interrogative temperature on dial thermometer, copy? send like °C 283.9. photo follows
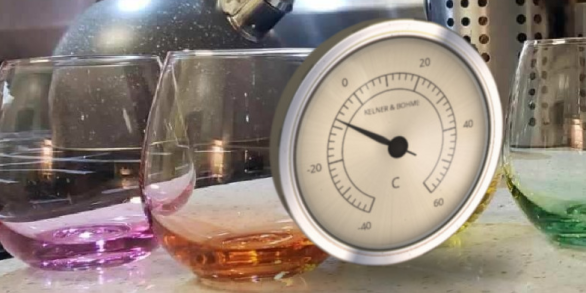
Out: °C -8
